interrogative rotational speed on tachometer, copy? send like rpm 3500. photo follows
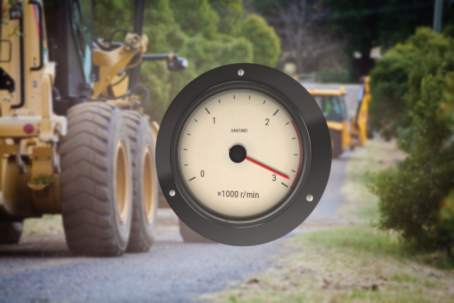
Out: rpm 2900
